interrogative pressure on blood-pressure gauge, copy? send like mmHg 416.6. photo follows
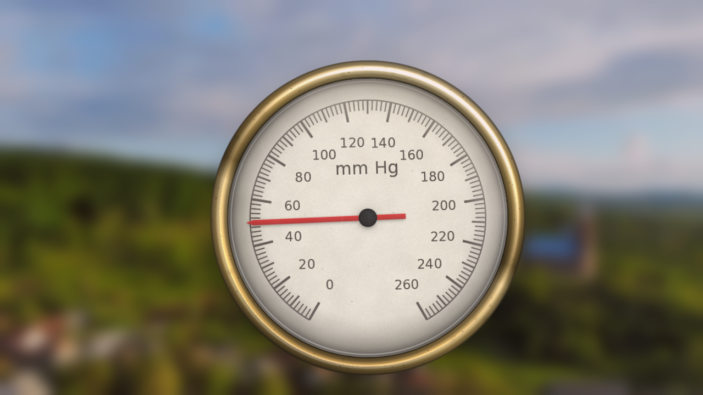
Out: mmHg 50
